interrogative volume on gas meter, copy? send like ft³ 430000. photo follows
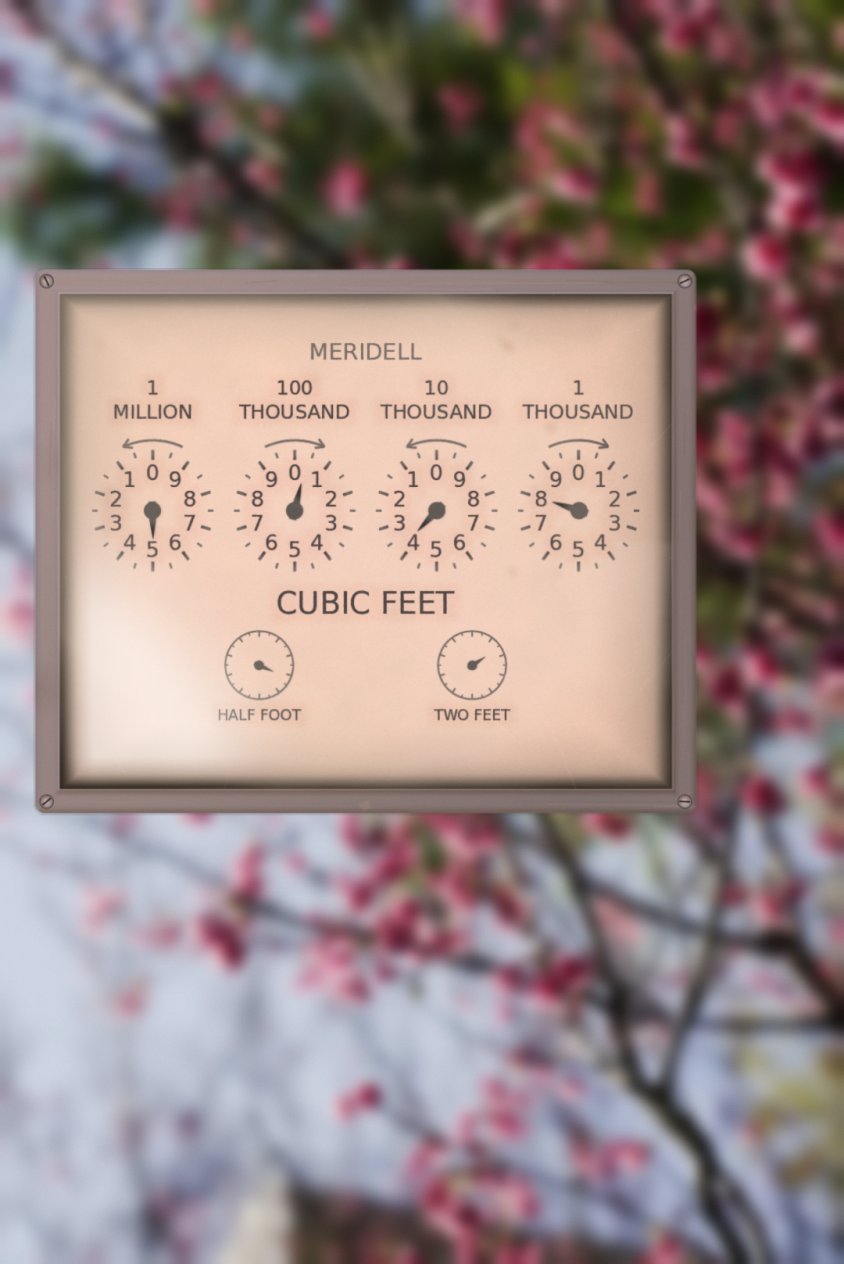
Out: ft³ 503800
